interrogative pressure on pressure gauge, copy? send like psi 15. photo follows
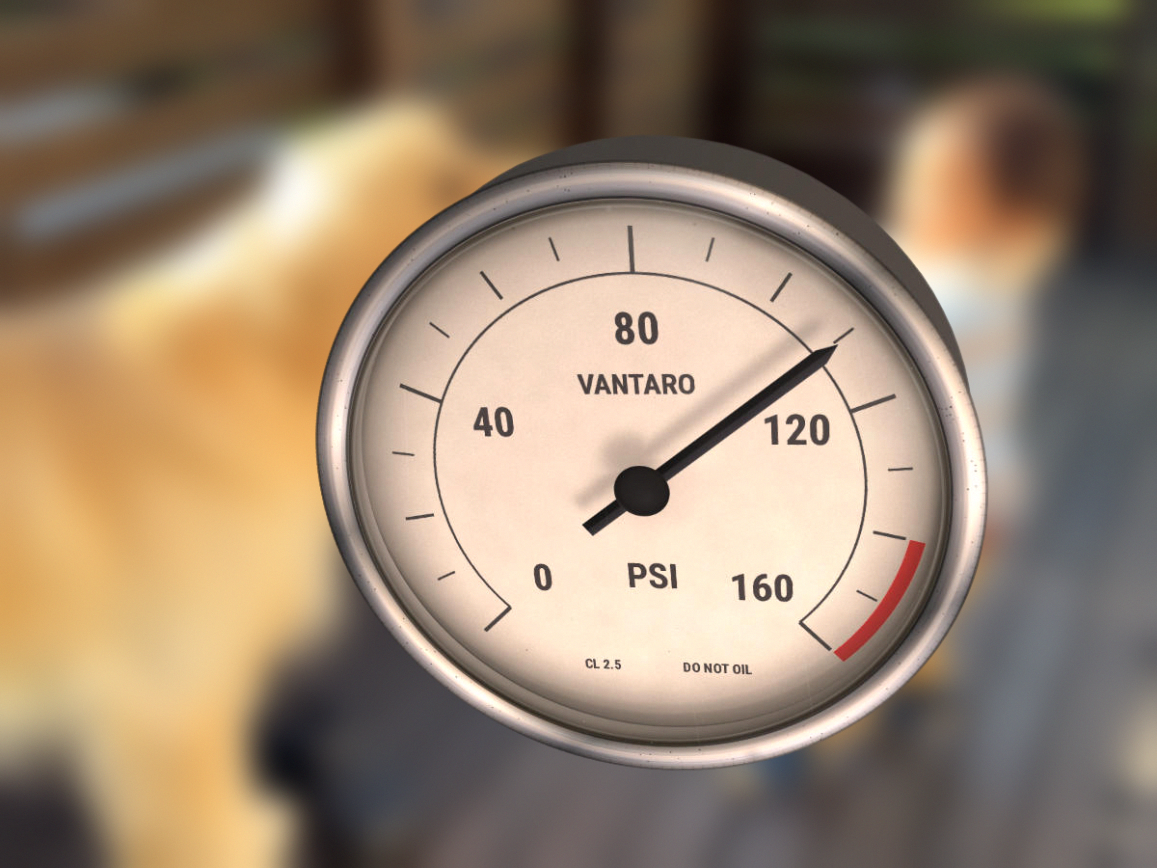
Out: psi 110
